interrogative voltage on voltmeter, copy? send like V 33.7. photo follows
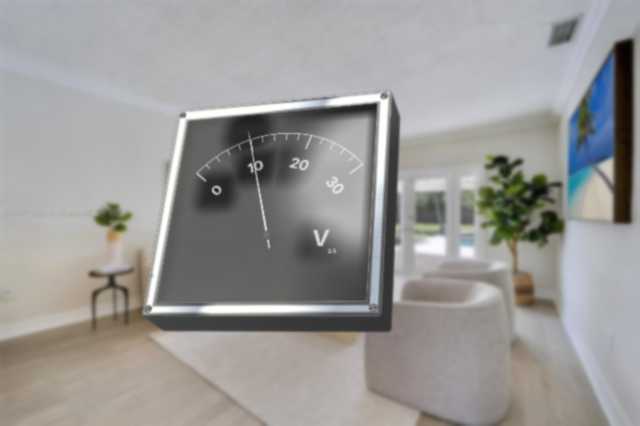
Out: V 10
